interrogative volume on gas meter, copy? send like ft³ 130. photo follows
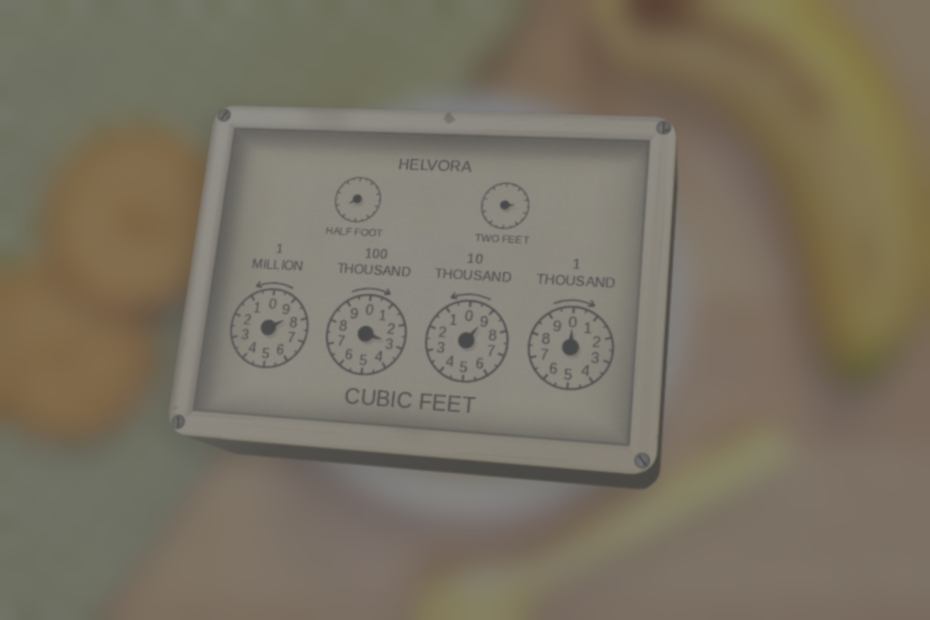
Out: ft³ 829000
